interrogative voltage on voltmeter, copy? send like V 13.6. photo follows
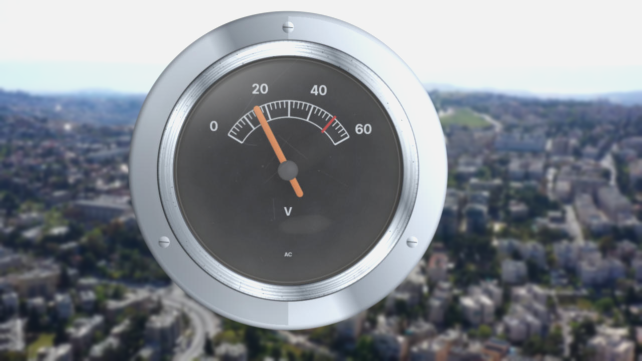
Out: V 16
